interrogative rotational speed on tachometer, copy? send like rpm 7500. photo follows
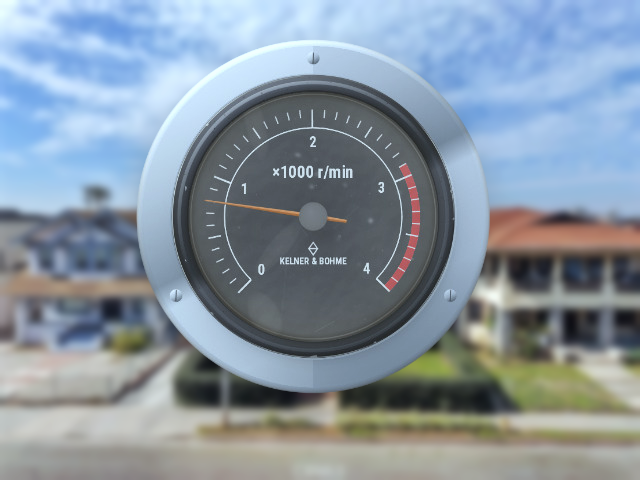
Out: rpm 800
